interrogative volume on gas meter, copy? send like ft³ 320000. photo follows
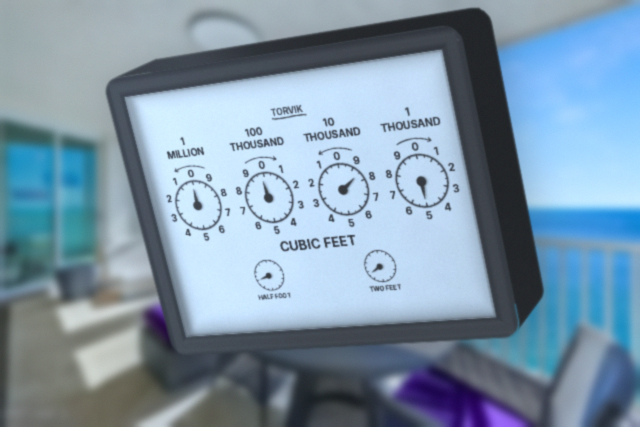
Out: ft³ 998500
